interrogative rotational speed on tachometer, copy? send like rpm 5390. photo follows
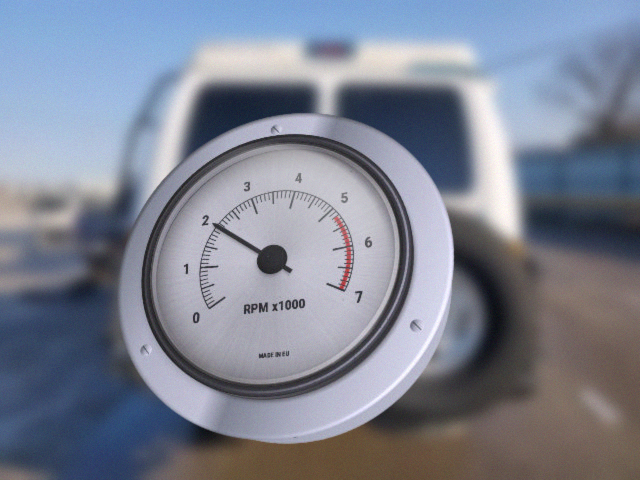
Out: rpm 2000
